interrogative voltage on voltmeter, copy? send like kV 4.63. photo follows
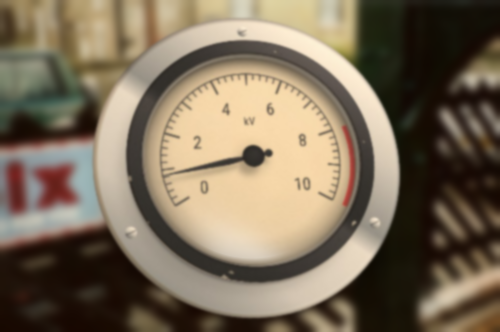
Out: kV 0.8
